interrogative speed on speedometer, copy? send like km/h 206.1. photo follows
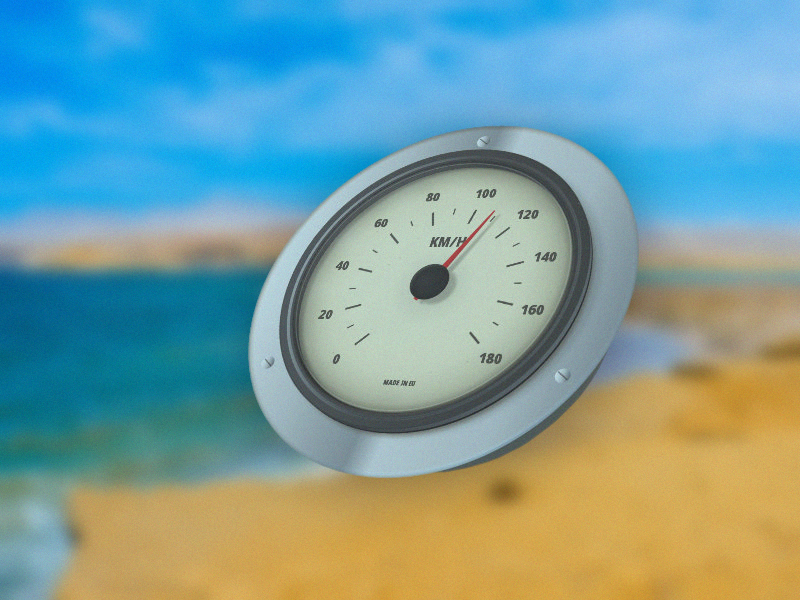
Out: km/h 110
